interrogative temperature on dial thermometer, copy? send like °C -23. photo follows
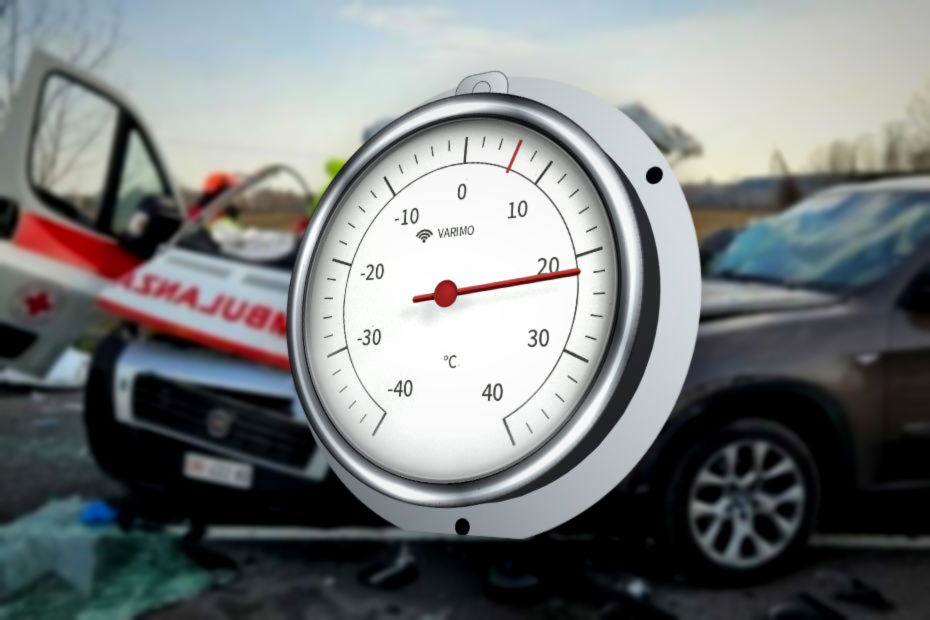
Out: °C 22
